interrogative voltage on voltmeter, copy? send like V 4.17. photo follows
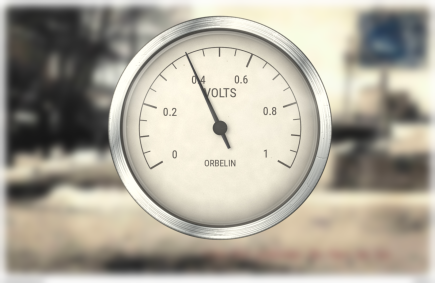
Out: V 0.4
